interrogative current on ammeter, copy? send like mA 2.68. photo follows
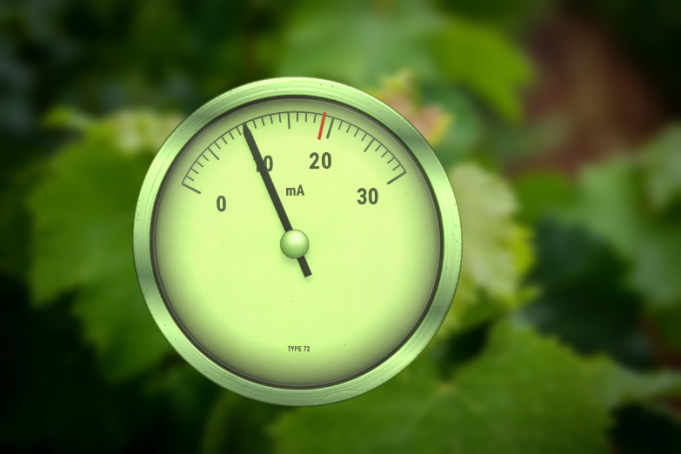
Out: mA 10
